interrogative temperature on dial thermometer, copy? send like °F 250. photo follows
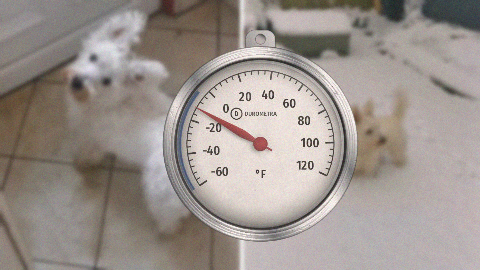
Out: °F -12
